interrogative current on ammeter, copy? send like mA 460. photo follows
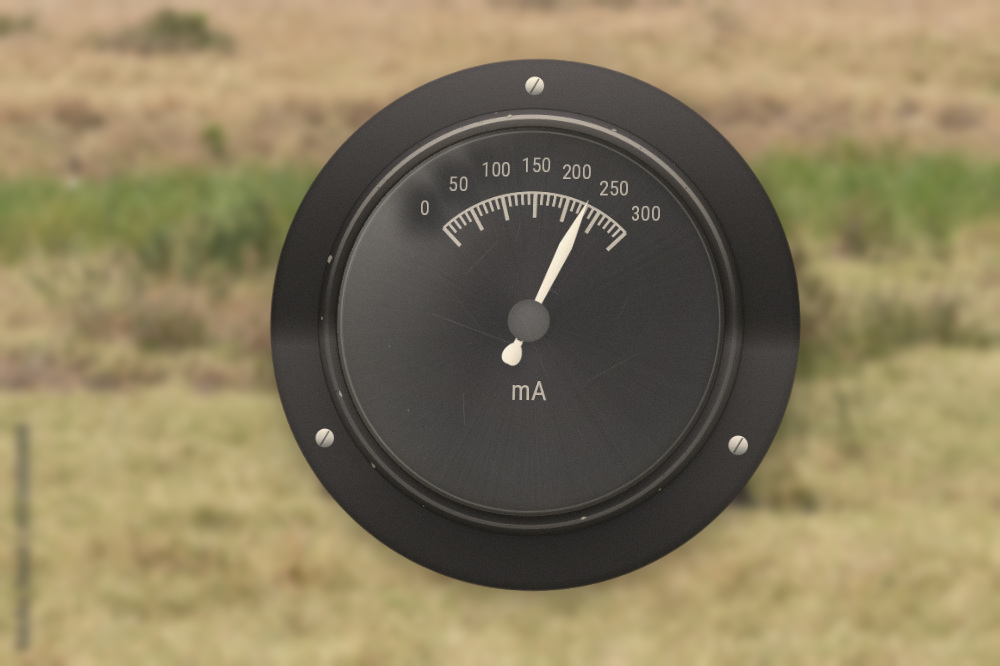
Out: mA 230
